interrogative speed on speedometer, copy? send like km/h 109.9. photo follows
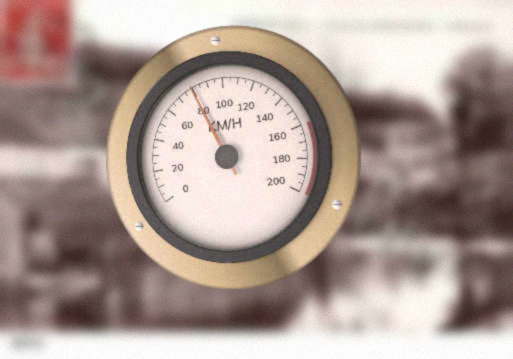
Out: km/h 80
